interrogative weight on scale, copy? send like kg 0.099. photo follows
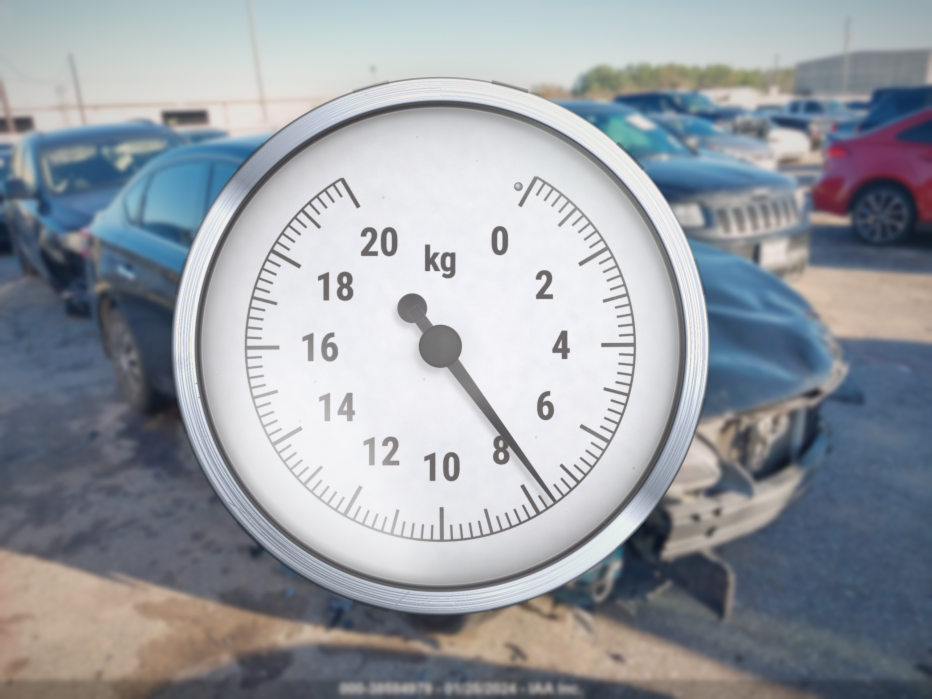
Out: kg 7.6
